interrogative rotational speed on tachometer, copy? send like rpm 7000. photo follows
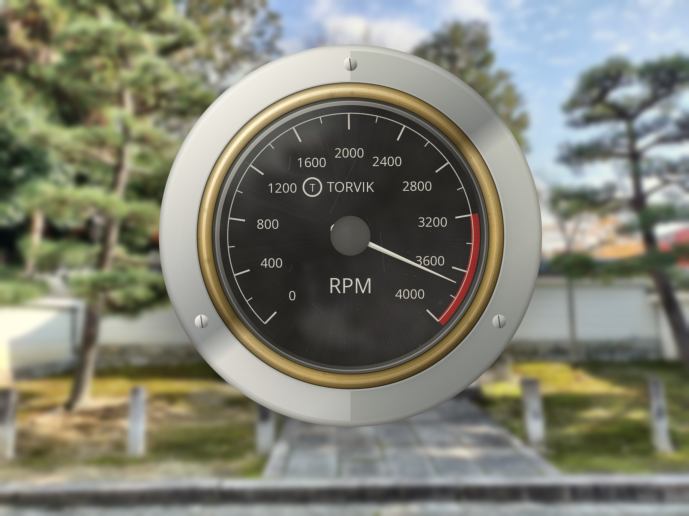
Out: rpm 3700
